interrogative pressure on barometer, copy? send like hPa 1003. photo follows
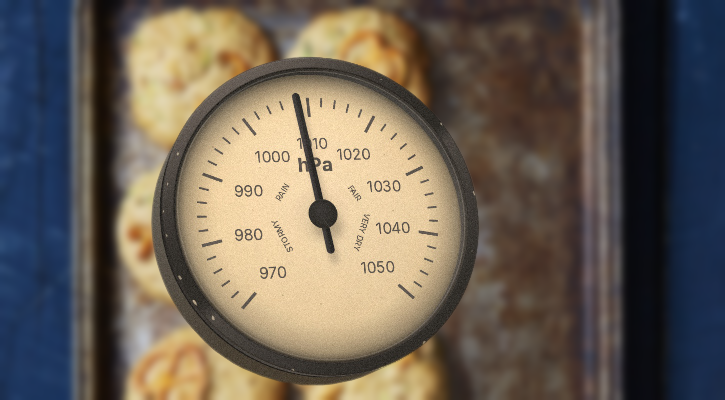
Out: hPa 1008
